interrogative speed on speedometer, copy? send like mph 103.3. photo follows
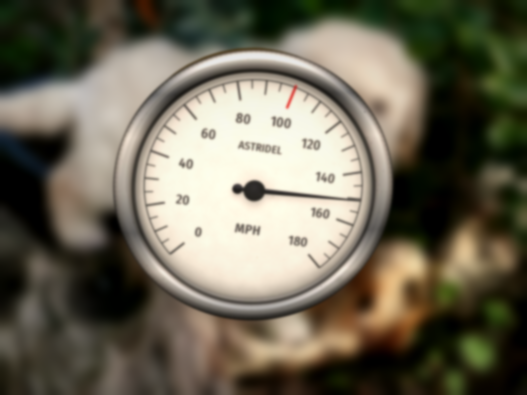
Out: mph 150
